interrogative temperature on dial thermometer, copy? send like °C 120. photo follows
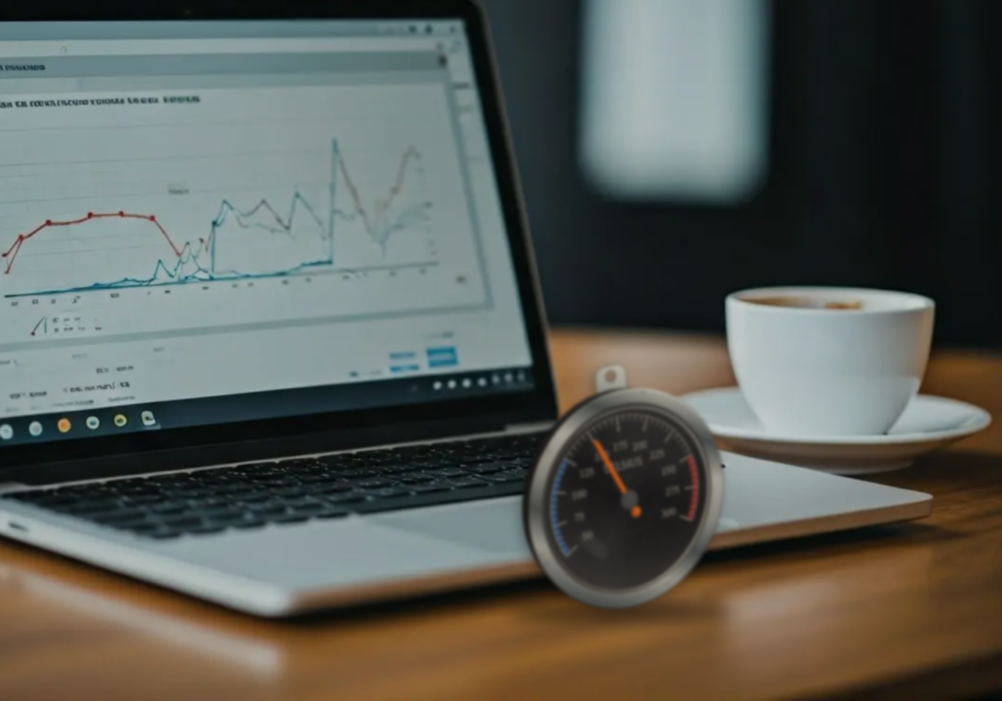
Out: °C 150
